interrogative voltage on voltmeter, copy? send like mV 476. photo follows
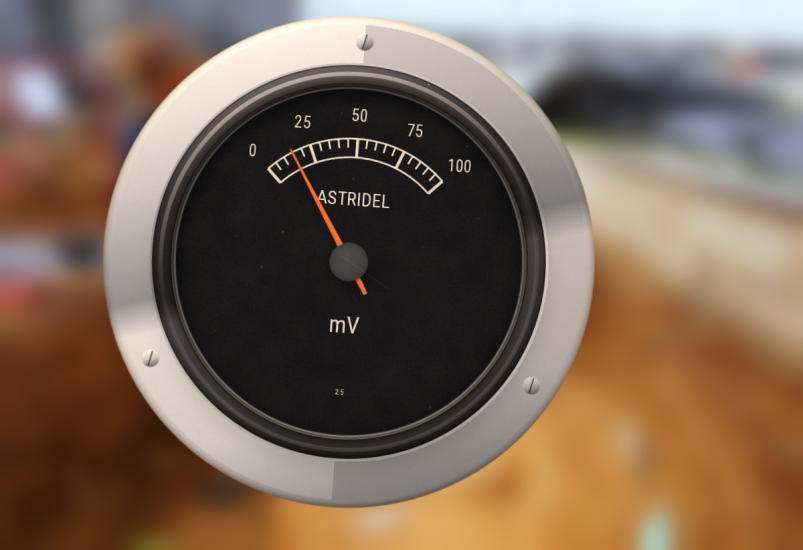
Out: mV 15
